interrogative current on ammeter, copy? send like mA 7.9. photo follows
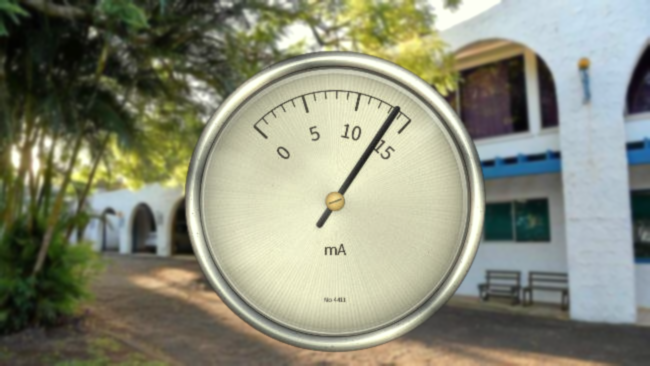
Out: mA 13.5
